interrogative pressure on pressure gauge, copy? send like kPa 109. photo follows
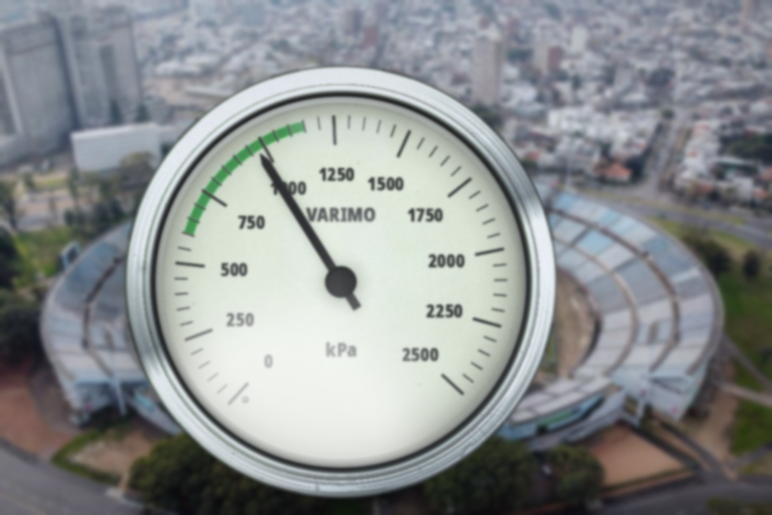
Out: kPa 975
